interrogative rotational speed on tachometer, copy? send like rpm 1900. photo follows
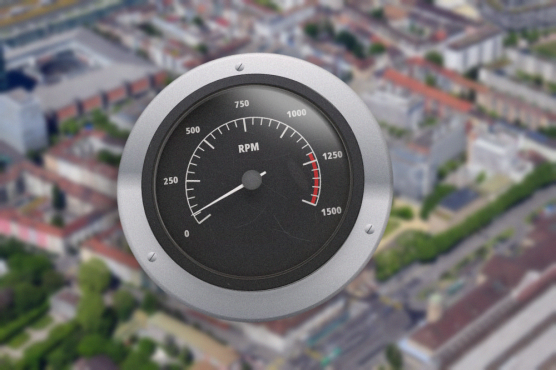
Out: rpm 50
